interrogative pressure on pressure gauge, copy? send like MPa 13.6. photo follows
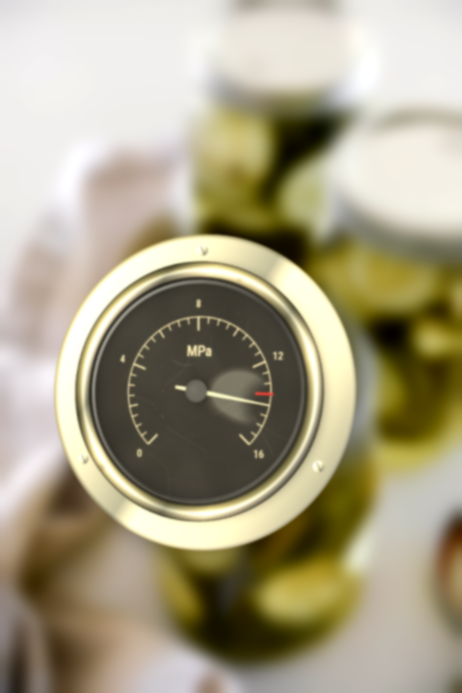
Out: MPa 14
